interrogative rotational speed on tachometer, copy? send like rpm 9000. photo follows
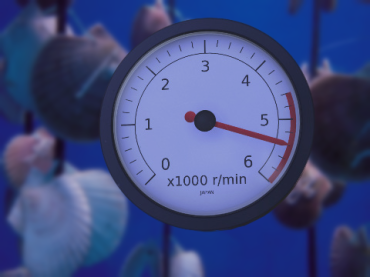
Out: rpm 5400
